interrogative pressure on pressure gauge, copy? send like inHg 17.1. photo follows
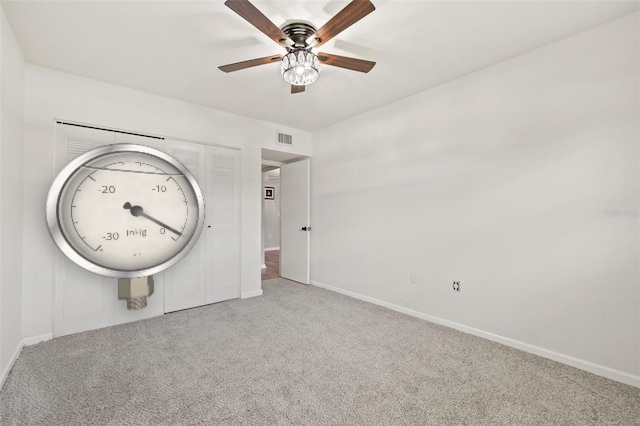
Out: inHg -1
